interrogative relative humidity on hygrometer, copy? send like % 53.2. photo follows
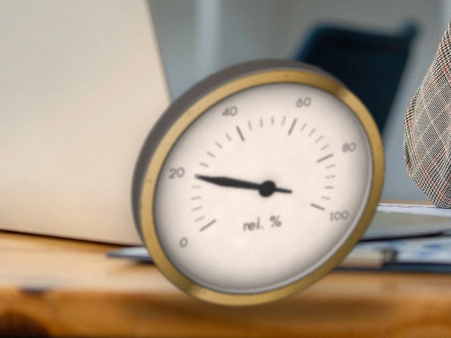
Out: % 20
